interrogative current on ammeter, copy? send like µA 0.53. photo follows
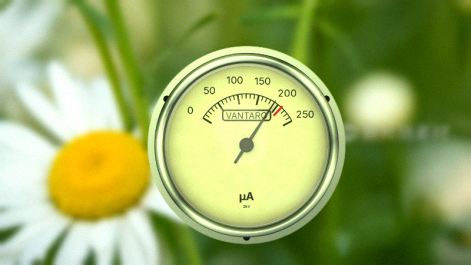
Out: µA 190
